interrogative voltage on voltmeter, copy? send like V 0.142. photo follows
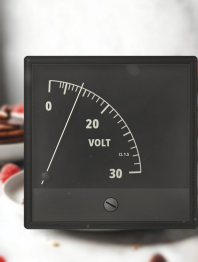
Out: V 14
